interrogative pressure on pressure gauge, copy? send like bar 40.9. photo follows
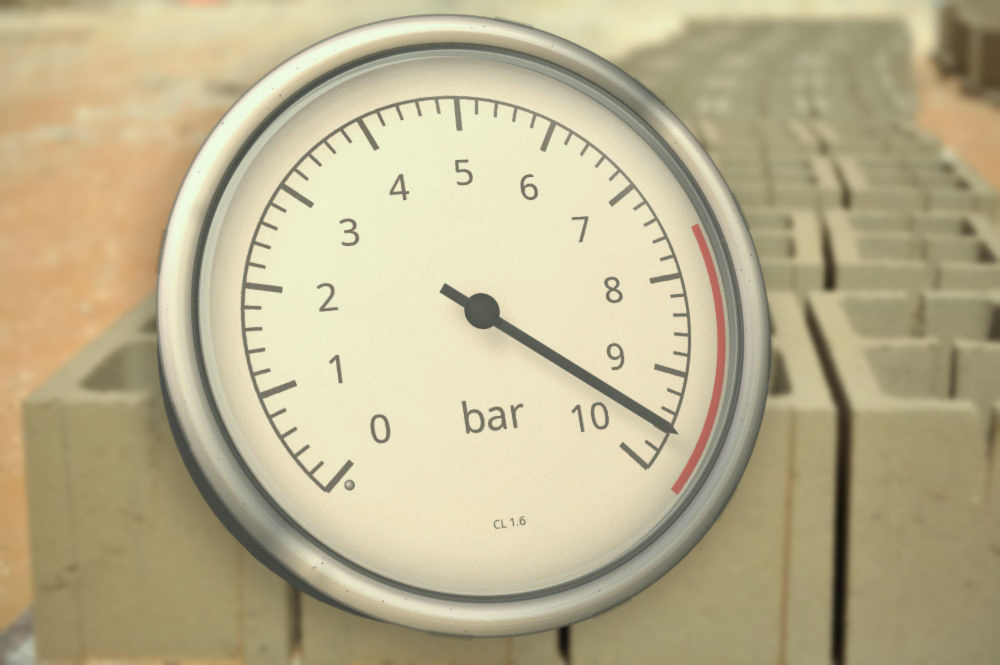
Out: bar 9.6
